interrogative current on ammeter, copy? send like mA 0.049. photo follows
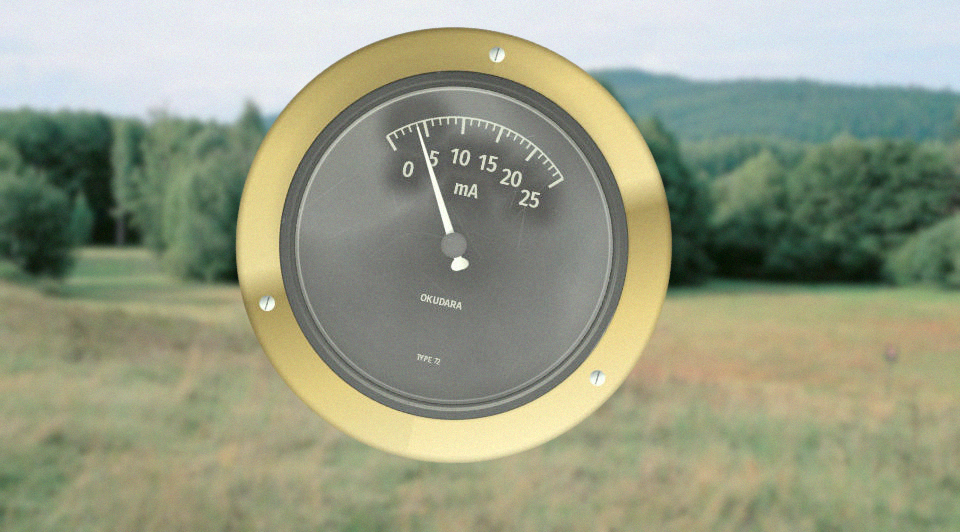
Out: mA 4
